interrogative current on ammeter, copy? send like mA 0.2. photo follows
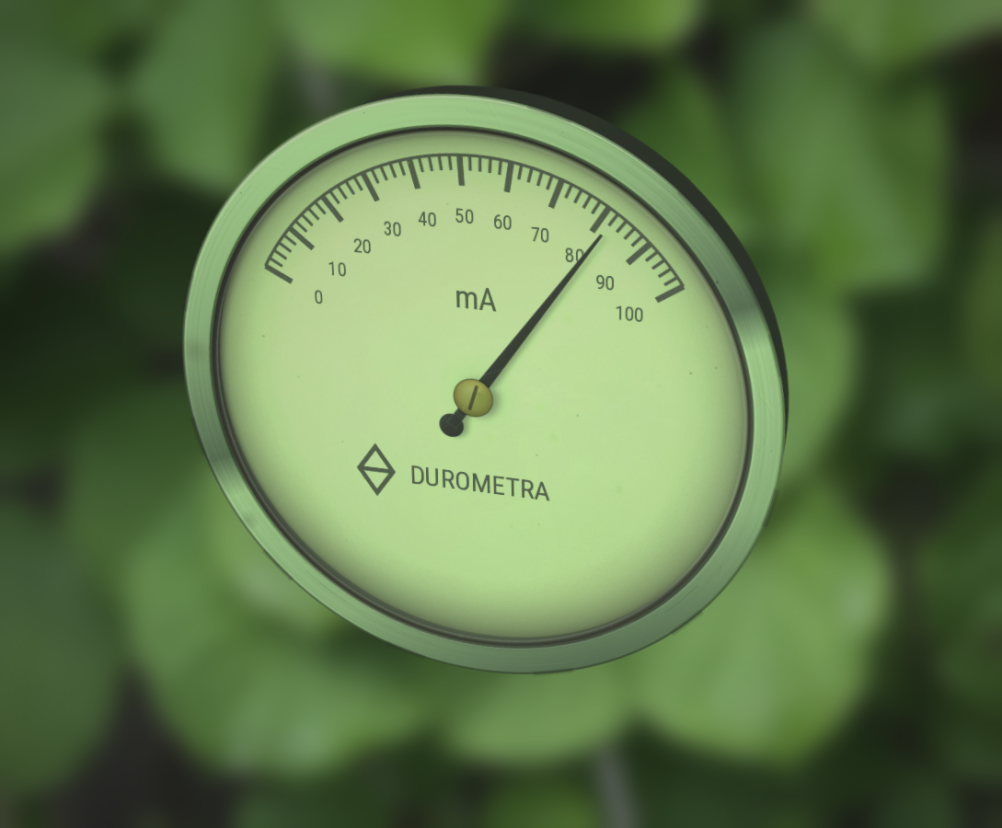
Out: mA 82
